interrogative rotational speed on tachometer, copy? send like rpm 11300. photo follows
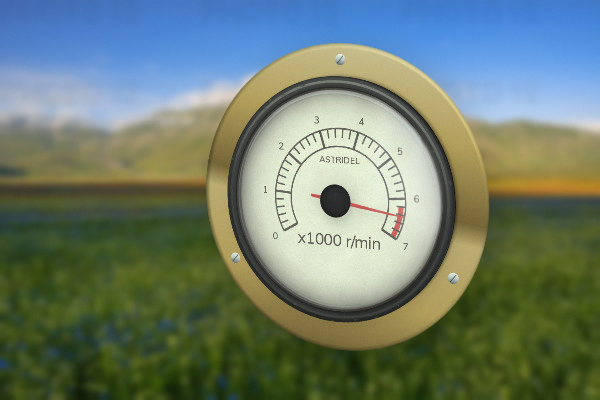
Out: rpm 6400
